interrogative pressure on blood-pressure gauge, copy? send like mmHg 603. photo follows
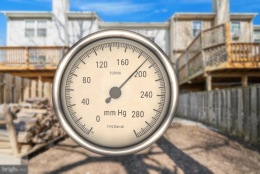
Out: mmHg 190
